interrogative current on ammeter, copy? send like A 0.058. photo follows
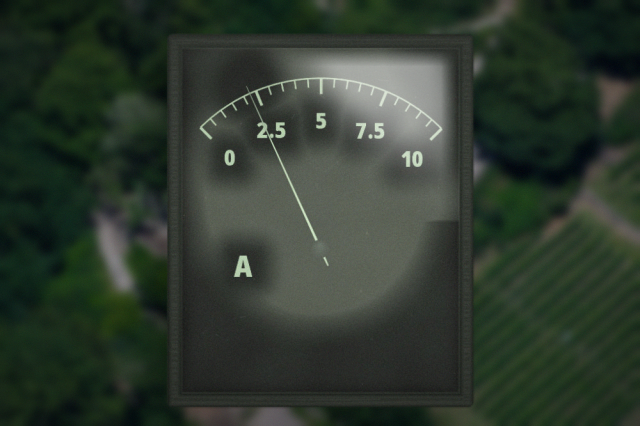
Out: A 2.25
